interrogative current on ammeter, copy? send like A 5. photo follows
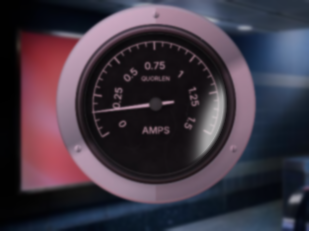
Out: A 0.15
